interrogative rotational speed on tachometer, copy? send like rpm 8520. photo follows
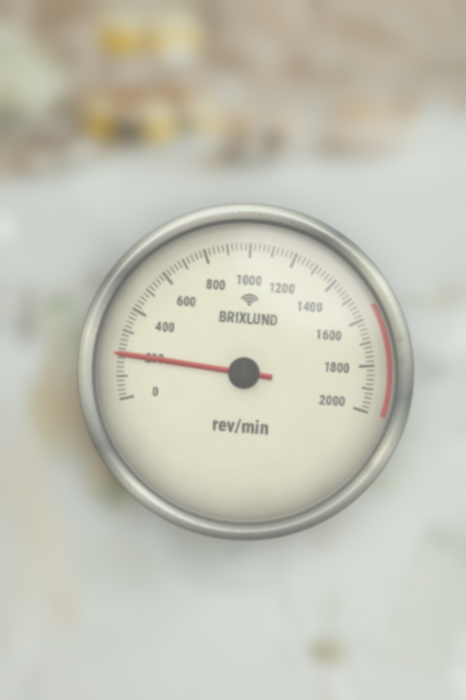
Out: rpm 200
